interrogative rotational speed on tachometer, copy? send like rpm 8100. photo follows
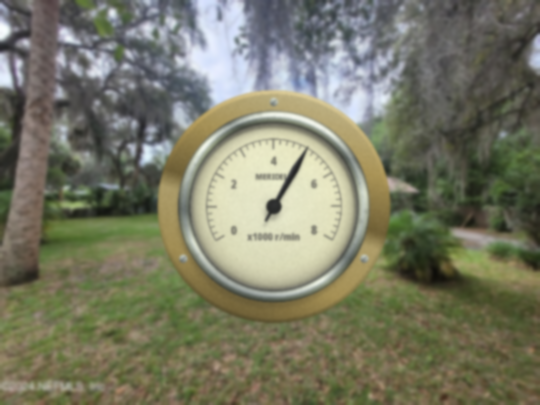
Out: rpm 5000
